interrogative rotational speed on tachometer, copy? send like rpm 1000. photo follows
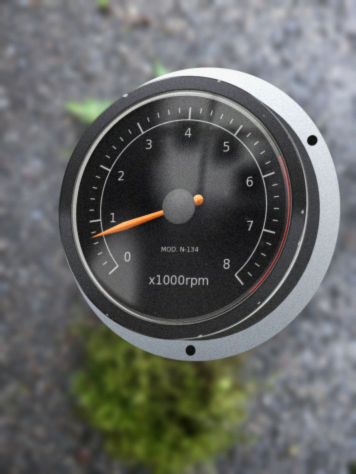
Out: rpm 700
